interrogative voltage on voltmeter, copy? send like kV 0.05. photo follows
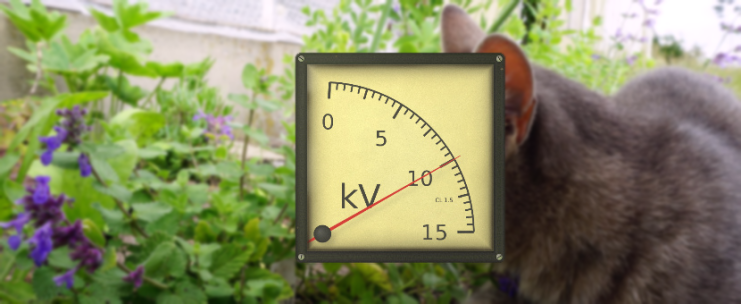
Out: kV 10
